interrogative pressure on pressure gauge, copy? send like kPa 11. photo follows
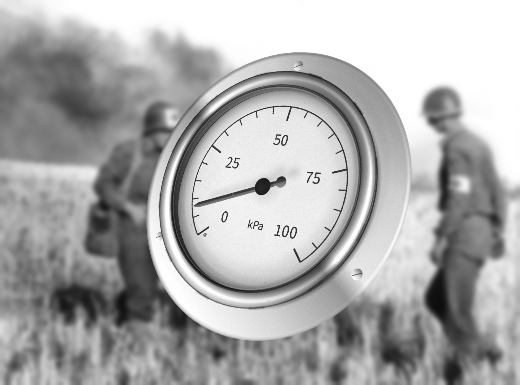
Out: kPa 7.5
